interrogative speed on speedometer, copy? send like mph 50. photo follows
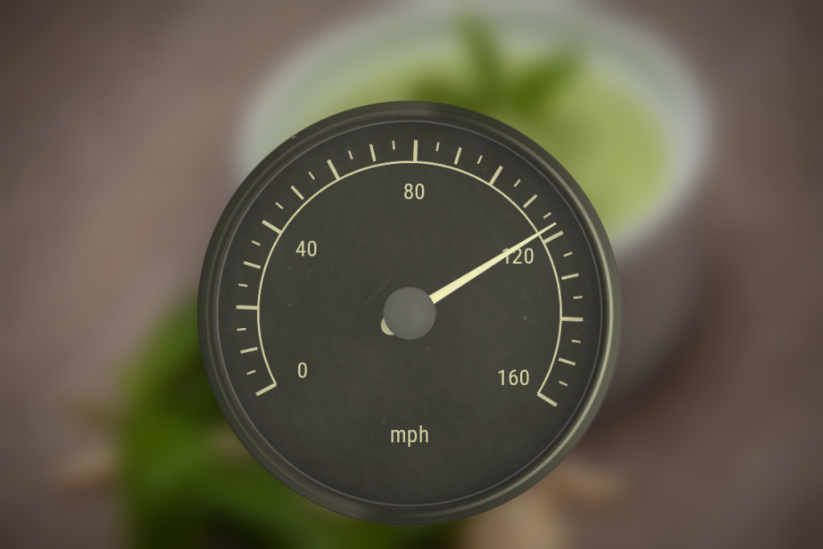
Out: mph 117.5
